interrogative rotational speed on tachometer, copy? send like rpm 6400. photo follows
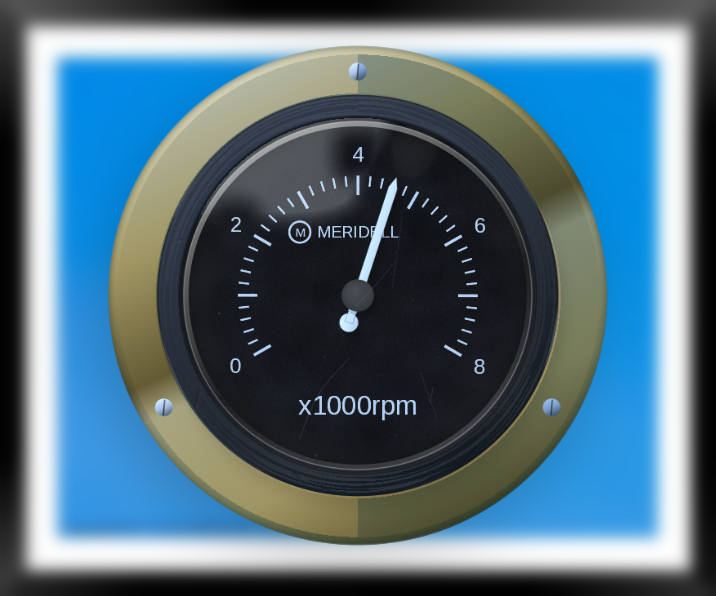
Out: rpm 4600
